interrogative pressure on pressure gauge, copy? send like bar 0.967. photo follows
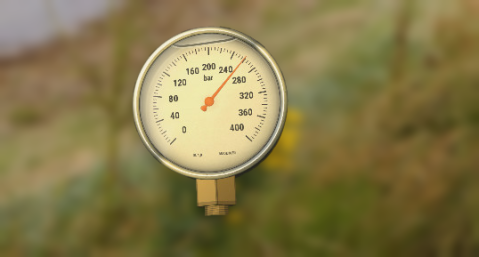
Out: bar 260
